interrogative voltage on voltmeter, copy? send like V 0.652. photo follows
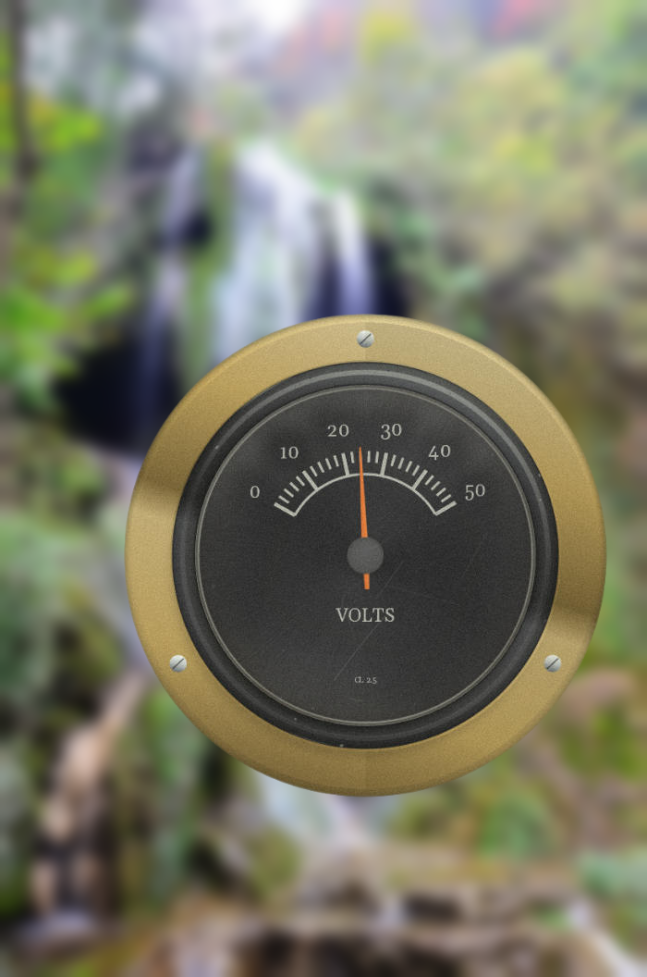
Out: V 24
